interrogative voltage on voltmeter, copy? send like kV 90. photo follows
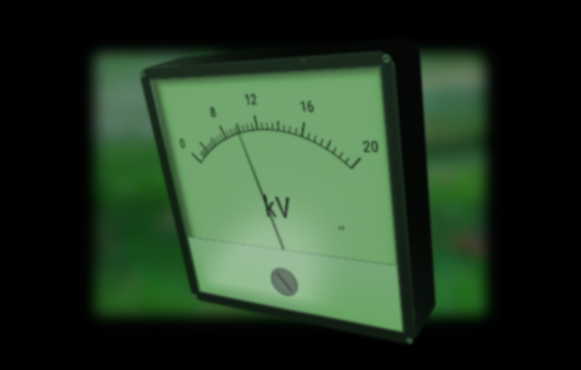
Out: kV 10
